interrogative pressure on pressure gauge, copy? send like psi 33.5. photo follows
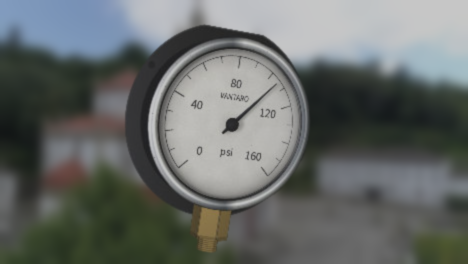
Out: psi 105
